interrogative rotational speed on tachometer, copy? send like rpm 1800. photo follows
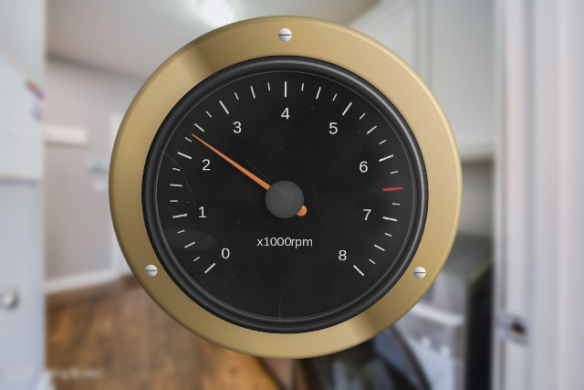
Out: rpm 2375
